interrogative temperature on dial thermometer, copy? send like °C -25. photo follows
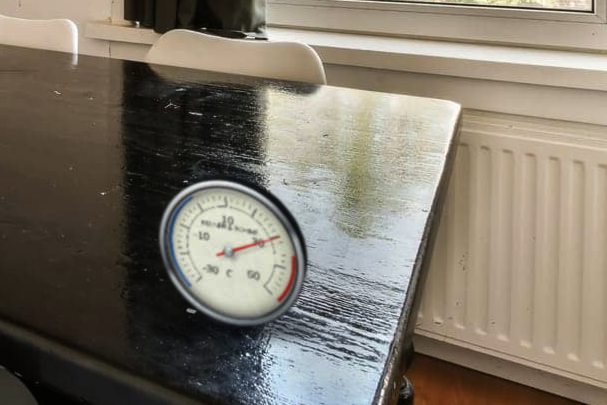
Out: °C 30
